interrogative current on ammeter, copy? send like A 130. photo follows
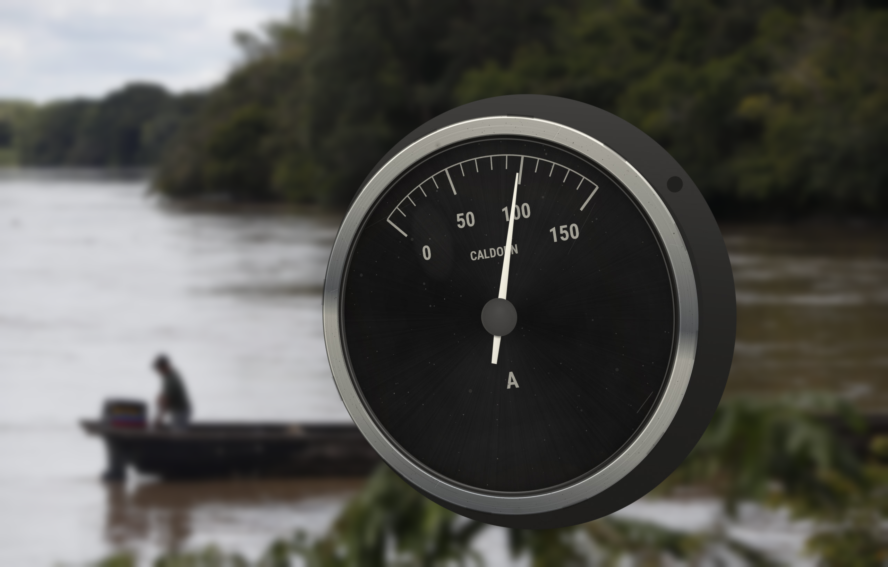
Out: A 100
